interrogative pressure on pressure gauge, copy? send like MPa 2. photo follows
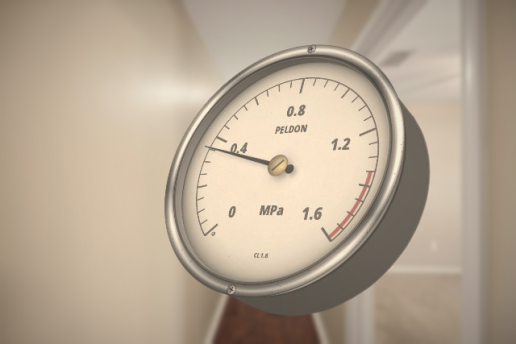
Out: MPa 0.35
